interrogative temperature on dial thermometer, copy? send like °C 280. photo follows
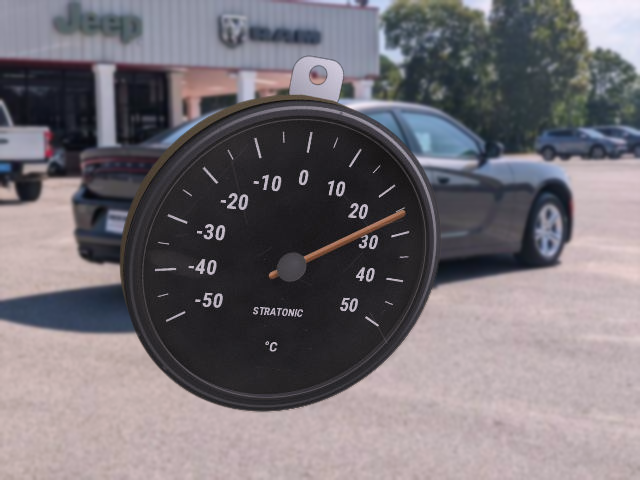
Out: °C 25
